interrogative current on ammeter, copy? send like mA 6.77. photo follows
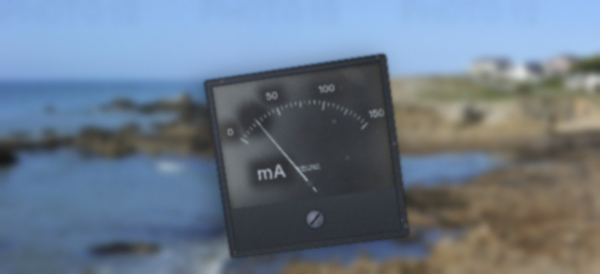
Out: mA 25
